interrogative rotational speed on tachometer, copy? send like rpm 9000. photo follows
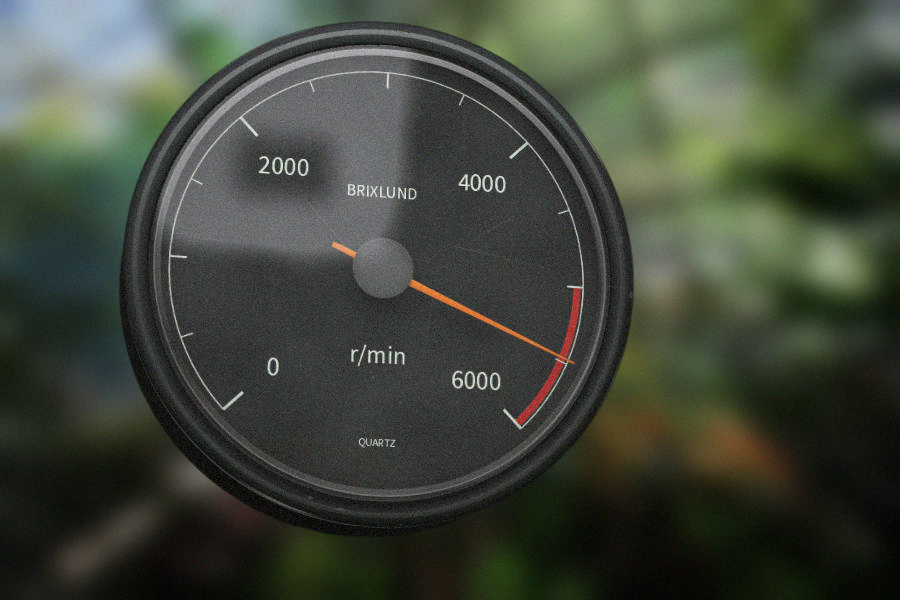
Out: rpm 5500
